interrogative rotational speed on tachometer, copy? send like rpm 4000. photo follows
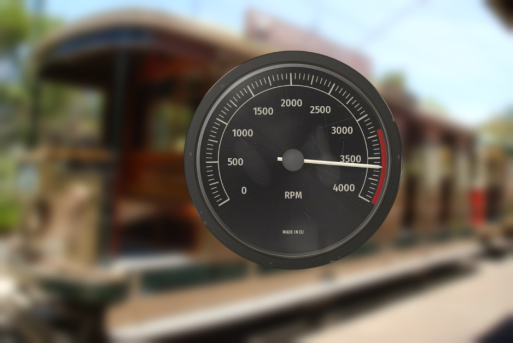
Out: rpm 3600
